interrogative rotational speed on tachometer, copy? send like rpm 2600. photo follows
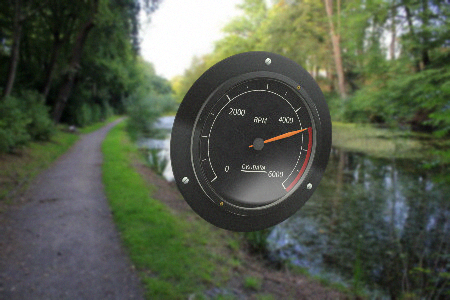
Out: rpm 4500
